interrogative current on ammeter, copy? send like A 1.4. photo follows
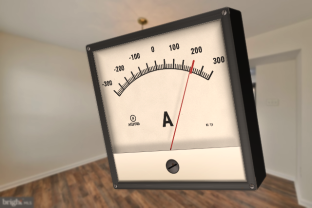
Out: A 200
